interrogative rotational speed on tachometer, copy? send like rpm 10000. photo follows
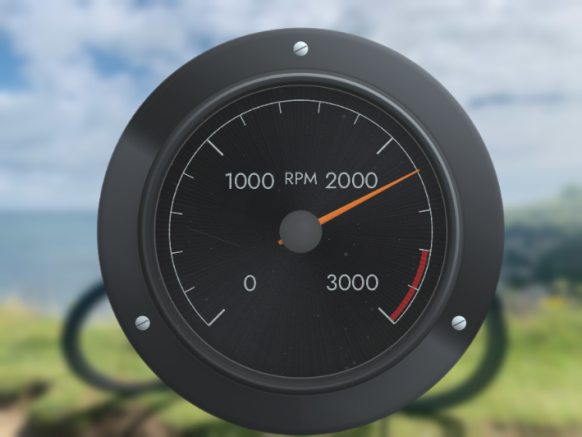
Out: rpm 2200
